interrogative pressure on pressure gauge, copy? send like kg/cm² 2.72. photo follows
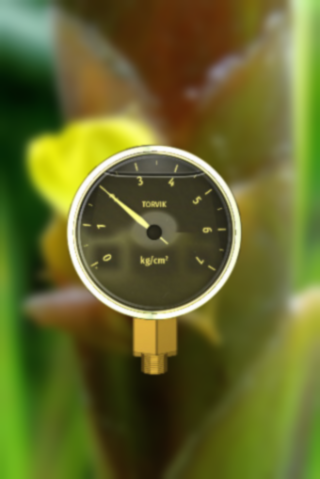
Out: kg/cm² 2
